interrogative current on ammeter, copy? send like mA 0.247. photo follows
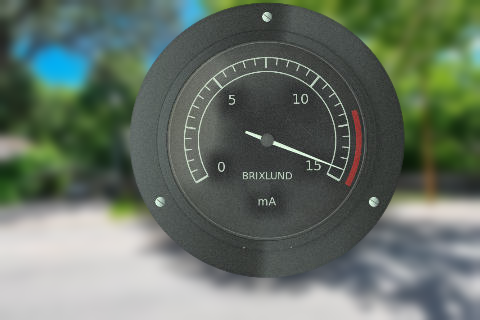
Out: mA 14.5
